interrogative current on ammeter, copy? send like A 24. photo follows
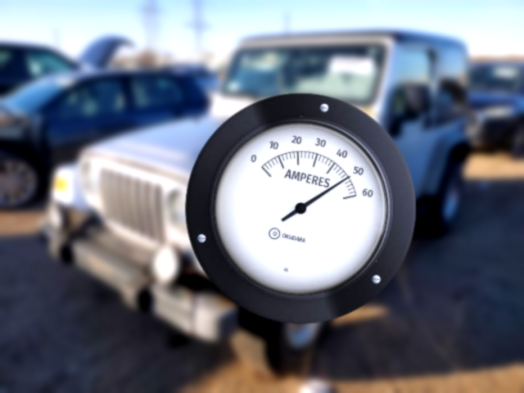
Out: A 50
